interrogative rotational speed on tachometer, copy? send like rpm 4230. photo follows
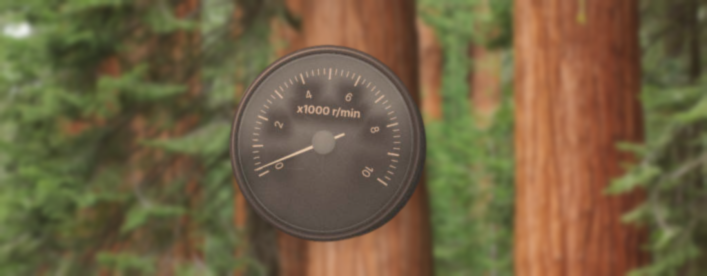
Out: rpm 200
